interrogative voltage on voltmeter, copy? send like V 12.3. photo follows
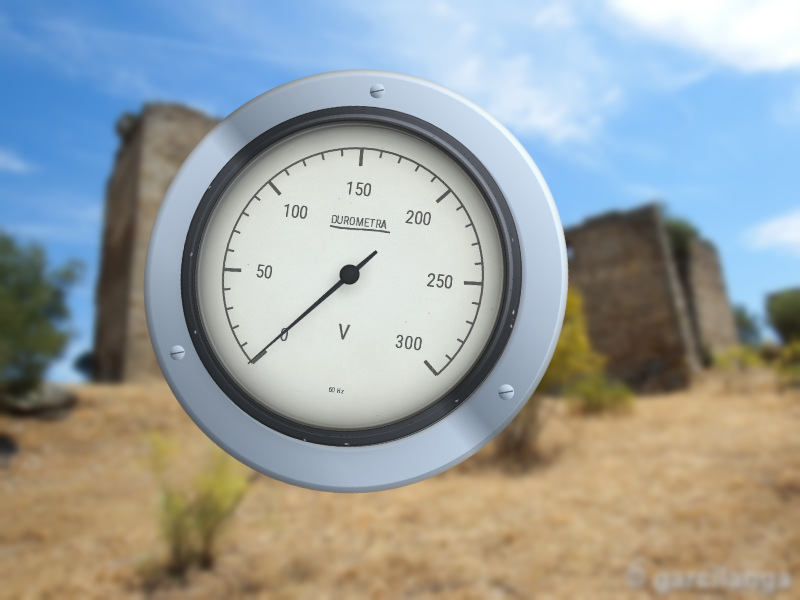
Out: V 0
